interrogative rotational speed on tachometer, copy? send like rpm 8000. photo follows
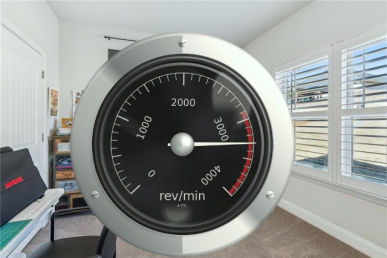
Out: rpm 3300
